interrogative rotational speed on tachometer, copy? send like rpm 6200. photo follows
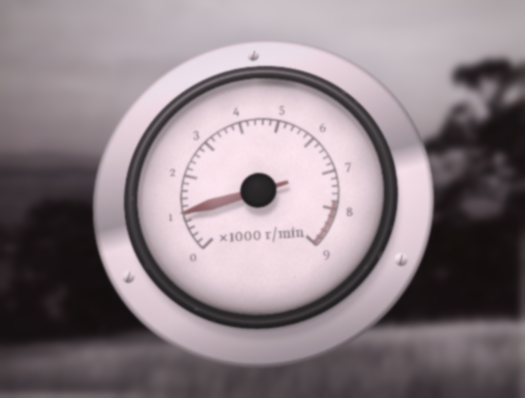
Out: rpm 1000
